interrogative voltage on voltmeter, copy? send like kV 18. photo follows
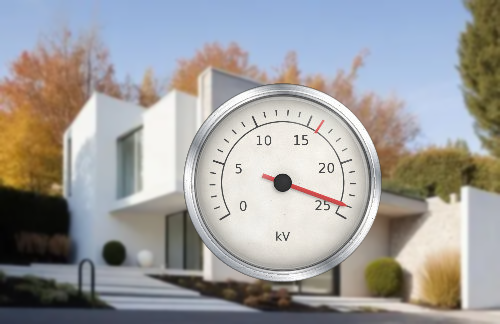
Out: kV 24
